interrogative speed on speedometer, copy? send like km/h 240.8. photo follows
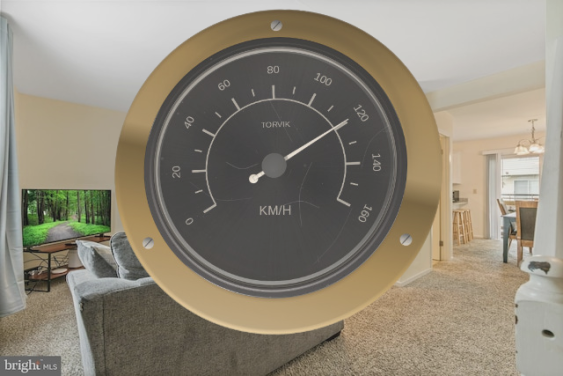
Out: km/h 120
